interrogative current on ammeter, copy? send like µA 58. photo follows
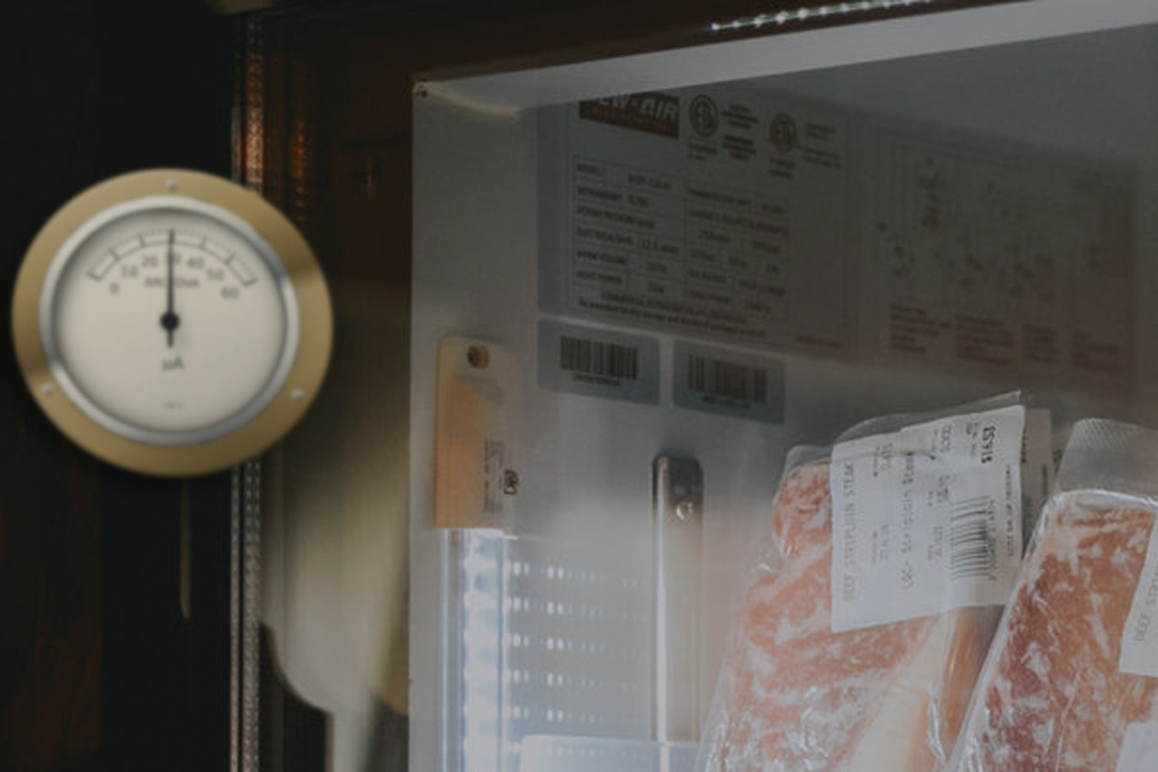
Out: µA 30
